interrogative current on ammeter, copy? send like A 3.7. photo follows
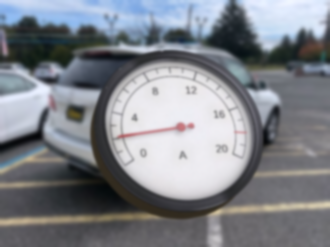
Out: A 2
